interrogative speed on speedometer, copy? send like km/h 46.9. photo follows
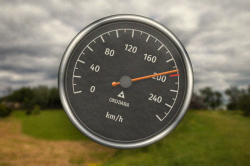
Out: km/h 195
